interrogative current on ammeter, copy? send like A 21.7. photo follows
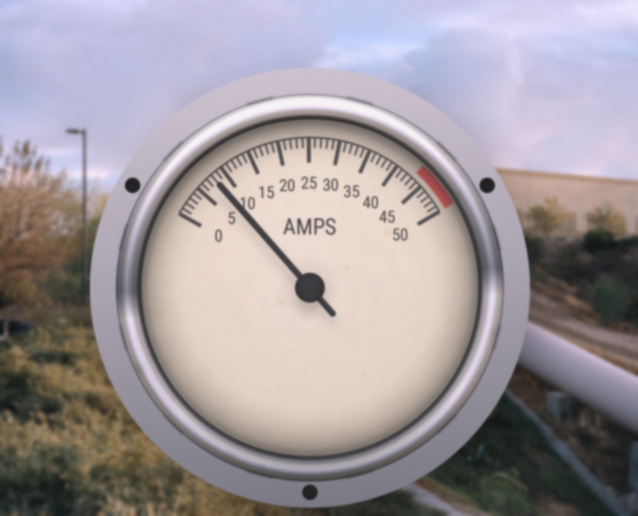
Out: A 8
